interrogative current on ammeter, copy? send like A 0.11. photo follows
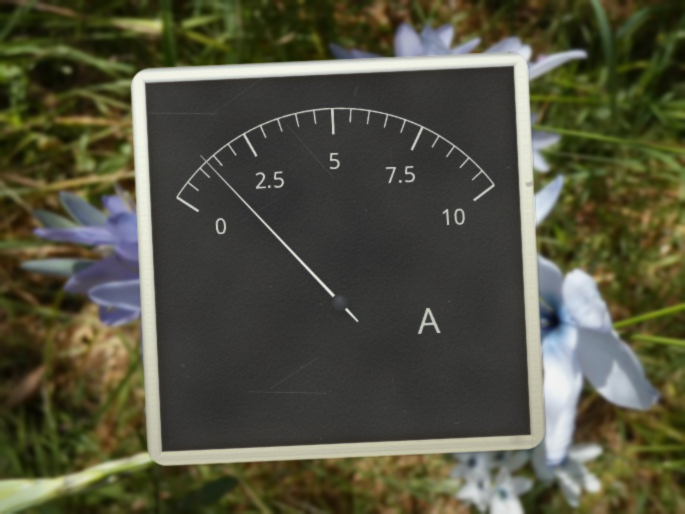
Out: A 1.25
